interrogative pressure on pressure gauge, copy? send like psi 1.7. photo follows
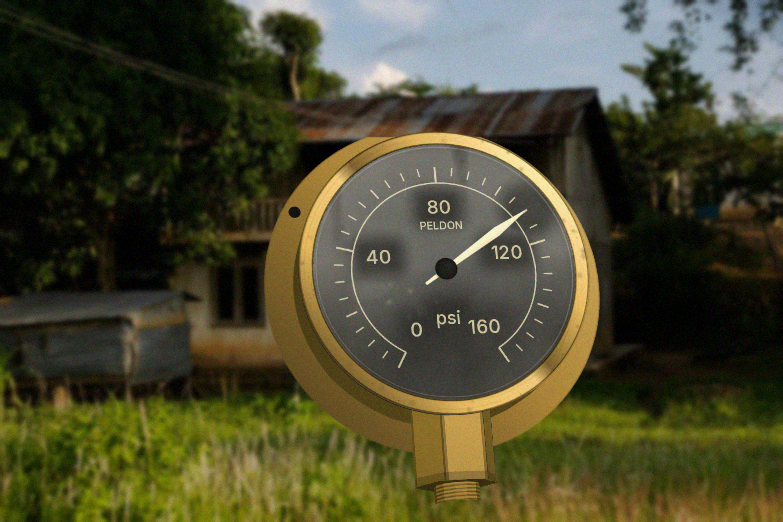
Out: psi 110
